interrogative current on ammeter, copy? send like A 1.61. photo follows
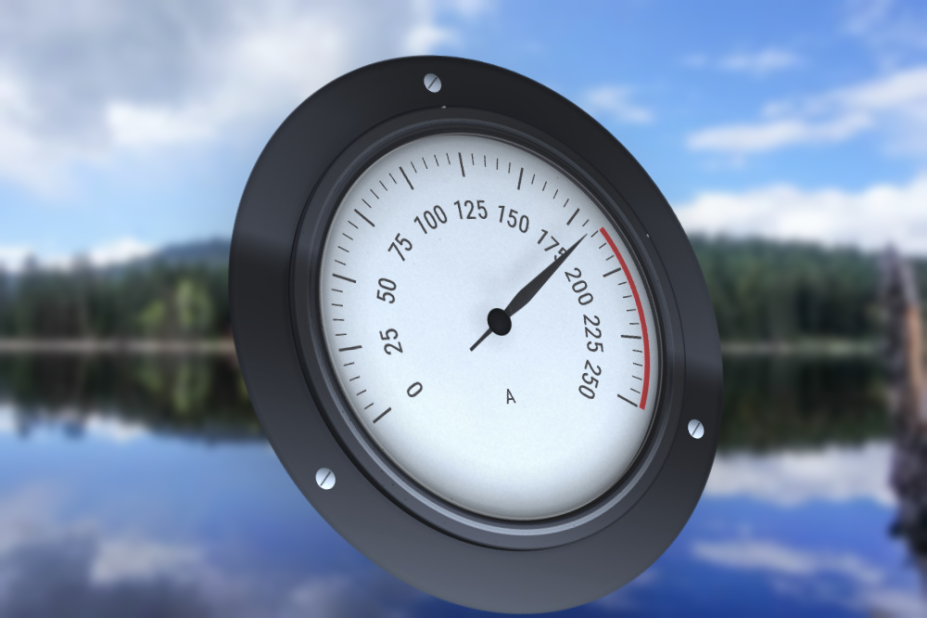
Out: A 182.5
